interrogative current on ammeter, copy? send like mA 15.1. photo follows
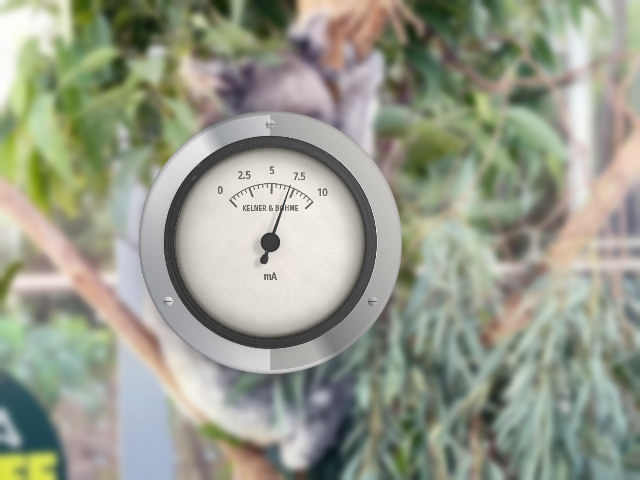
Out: mA 7
